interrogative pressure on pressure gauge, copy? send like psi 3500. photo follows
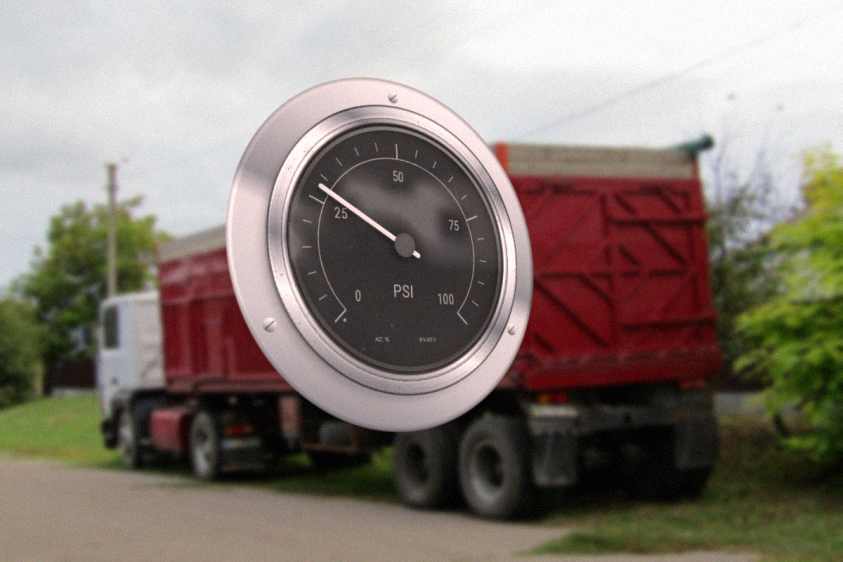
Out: psi 27.5
